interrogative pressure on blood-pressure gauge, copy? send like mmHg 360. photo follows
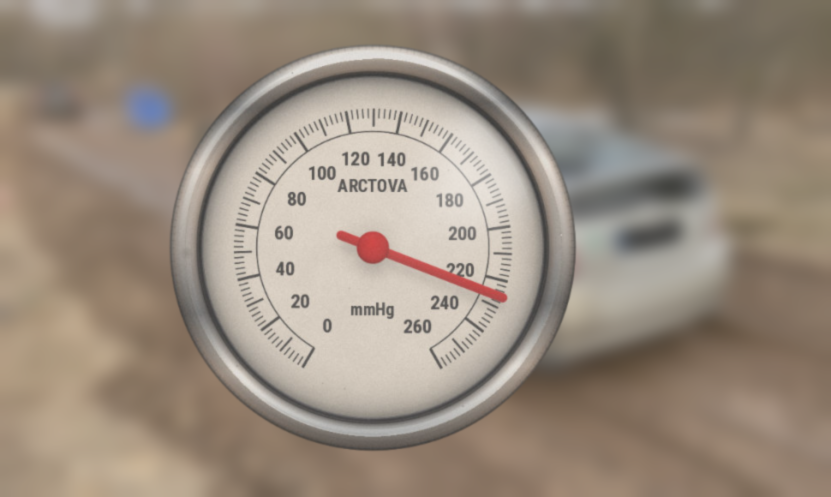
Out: mmHg 226
